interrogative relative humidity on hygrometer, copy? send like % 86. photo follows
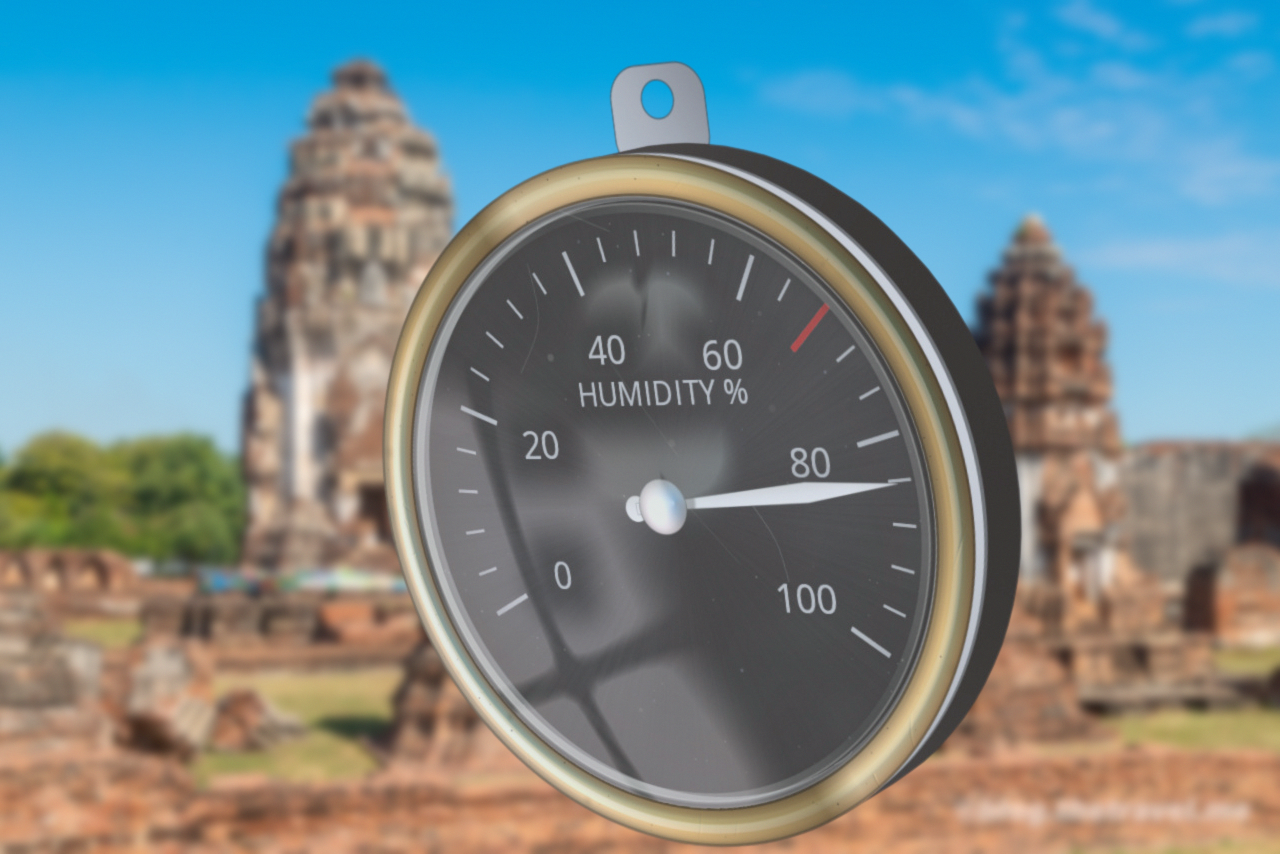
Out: % 84
